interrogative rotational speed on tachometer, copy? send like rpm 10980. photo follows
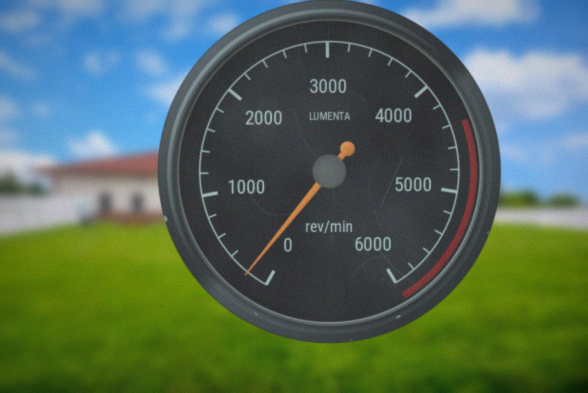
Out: rpm 200
